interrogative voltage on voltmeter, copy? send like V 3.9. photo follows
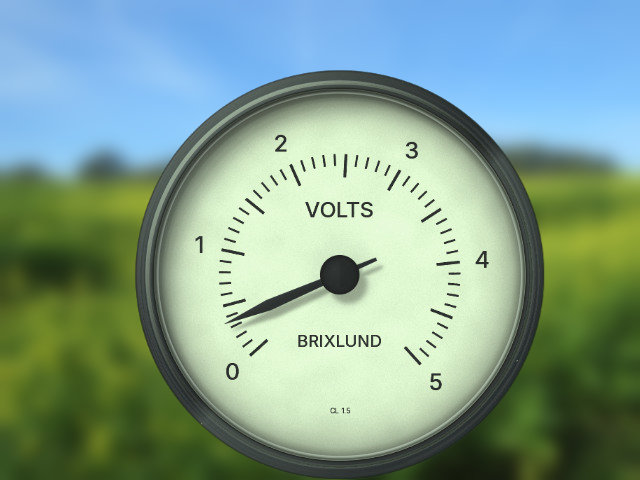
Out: V 0.35
